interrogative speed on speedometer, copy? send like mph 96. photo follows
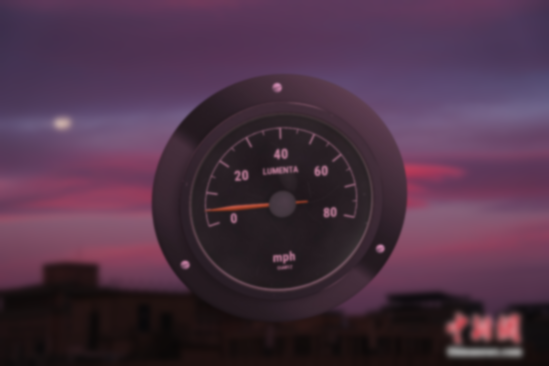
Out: mph 5
